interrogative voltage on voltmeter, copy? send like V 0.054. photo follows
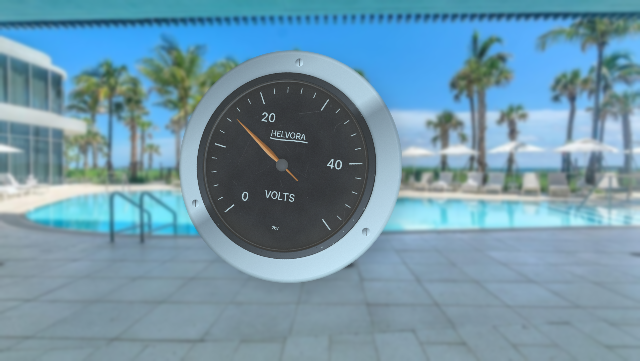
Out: V 15
